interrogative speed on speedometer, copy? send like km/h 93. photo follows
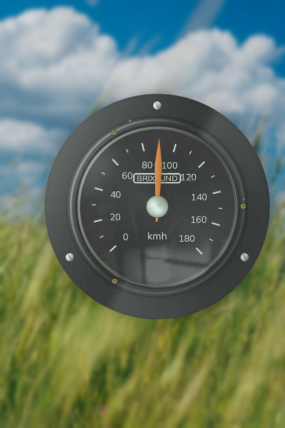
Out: km/h 90
